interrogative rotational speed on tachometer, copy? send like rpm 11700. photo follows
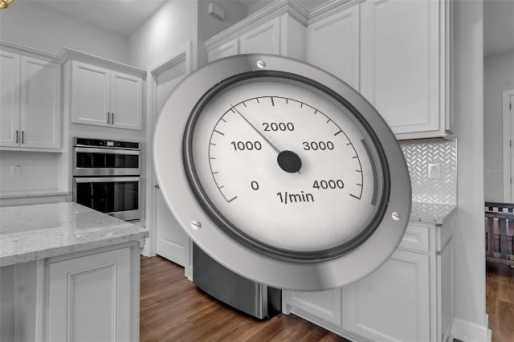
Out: rpm 1400
